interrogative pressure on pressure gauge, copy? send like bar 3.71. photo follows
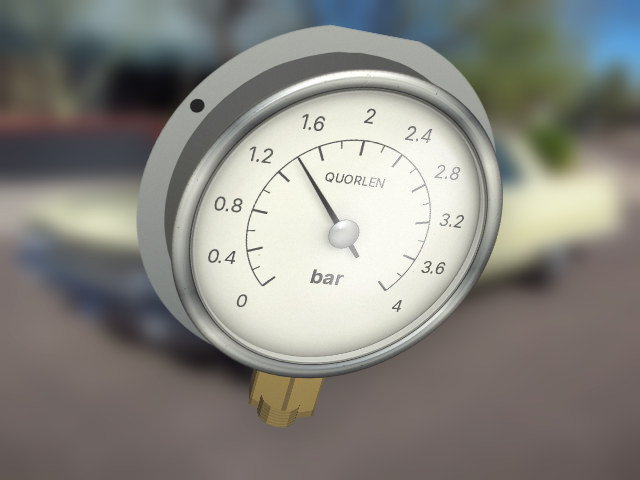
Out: bar 1.4
